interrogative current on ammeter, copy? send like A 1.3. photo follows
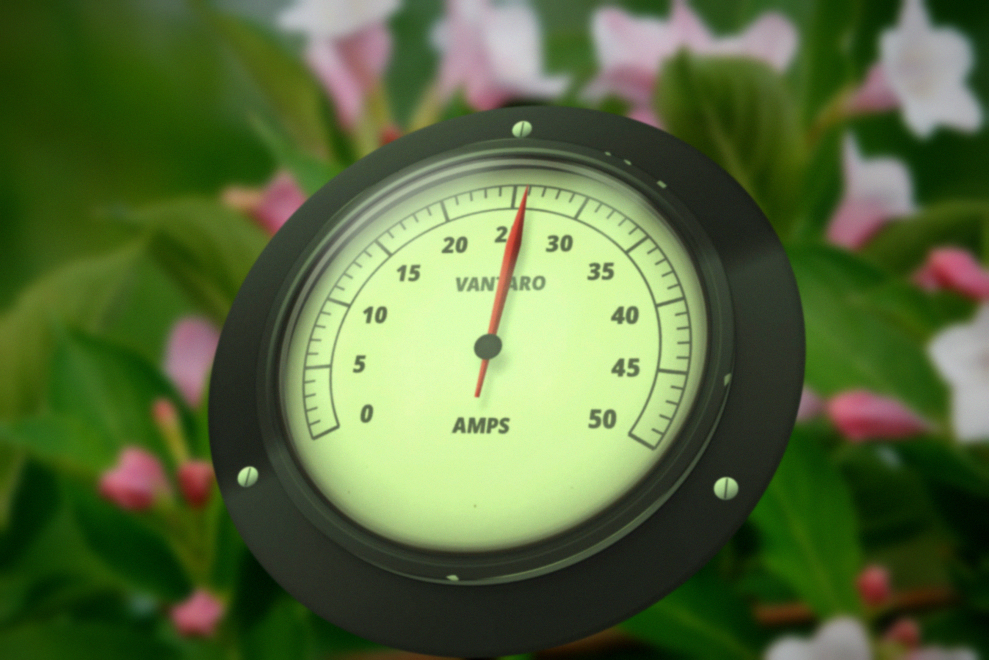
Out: A 26
